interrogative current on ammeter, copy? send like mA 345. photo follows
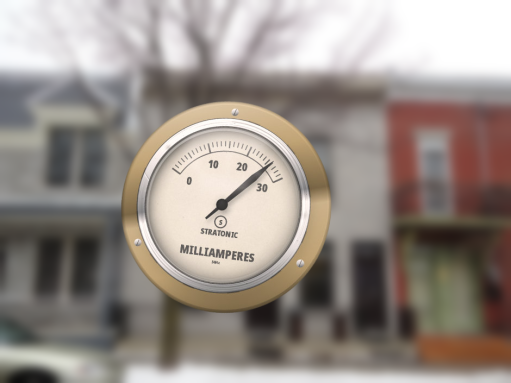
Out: mA 26
